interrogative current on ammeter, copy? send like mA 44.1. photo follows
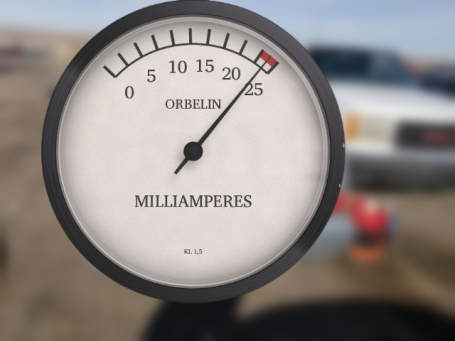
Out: mA 23.75
